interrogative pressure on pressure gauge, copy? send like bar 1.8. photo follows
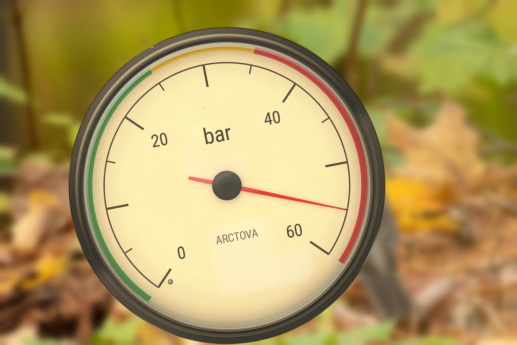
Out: bar 55
